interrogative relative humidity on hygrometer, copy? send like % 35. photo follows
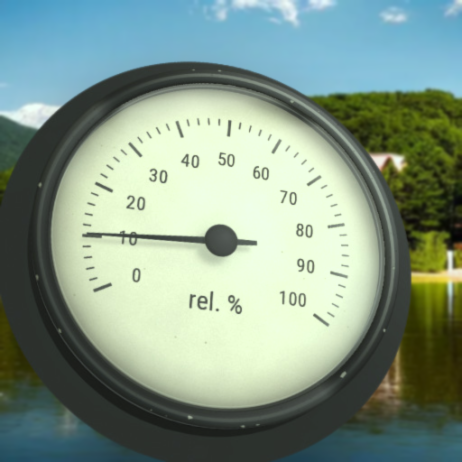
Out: % 10
